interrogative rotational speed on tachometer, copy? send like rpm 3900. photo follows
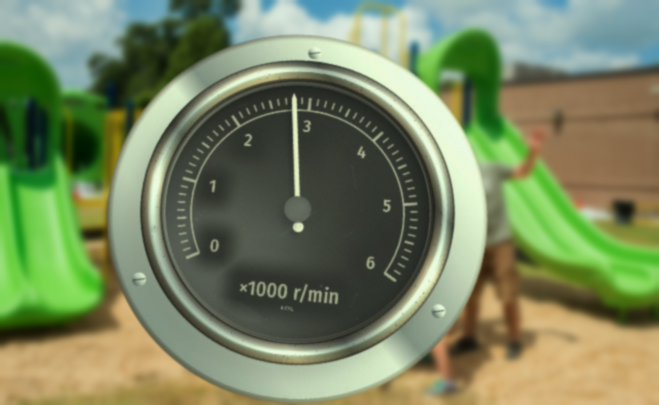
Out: rpm 2800
